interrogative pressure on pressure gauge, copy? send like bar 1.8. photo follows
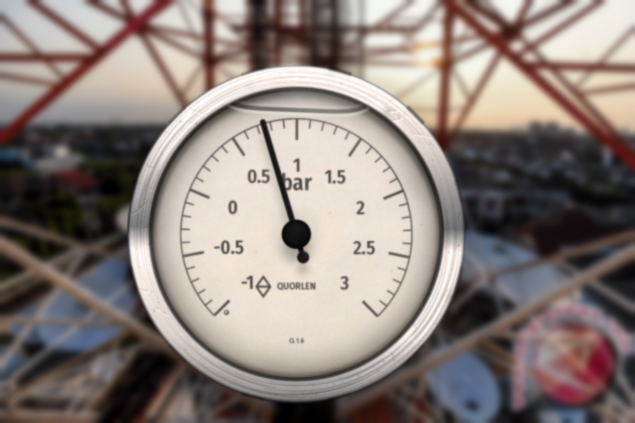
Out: bar 0.75
